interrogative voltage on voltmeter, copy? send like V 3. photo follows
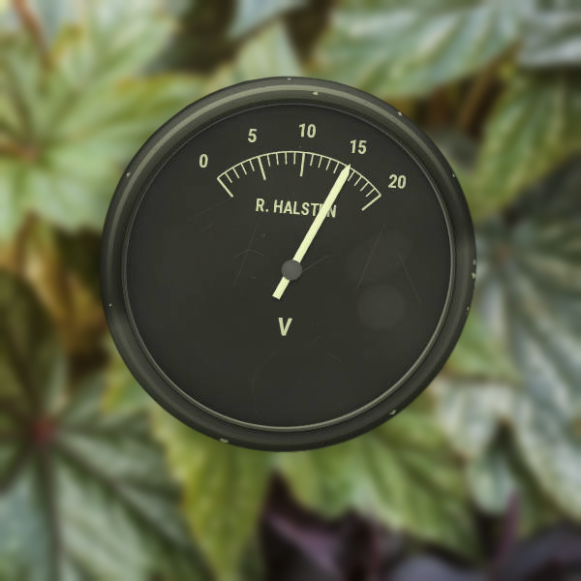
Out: V 15
